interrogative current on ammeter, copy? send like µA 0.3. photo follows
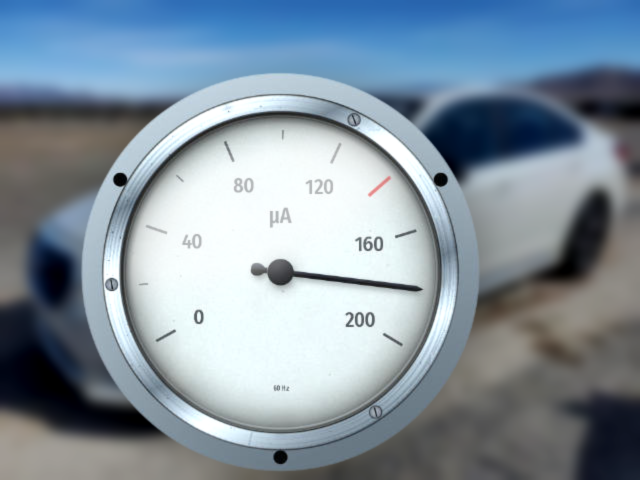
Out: µA 180
